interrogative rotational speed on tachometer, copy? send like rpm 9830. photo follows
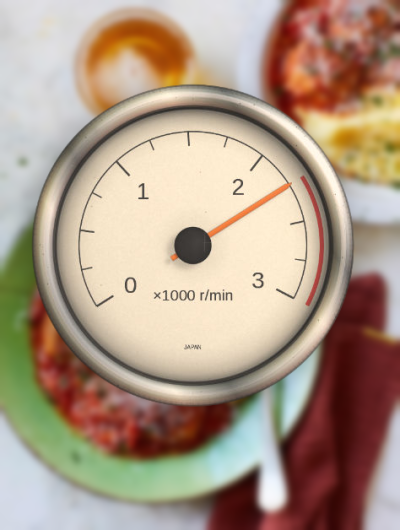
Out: rpm 2250
